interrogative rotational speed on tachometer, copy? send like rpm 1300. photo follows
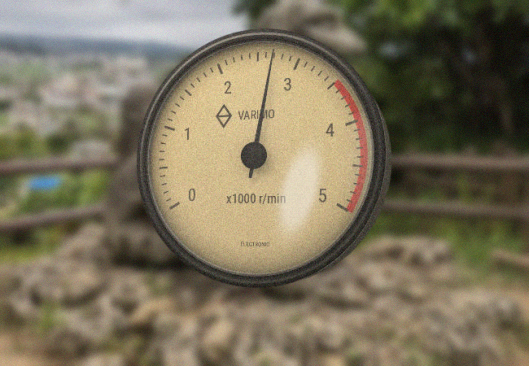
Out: rpm 2700
